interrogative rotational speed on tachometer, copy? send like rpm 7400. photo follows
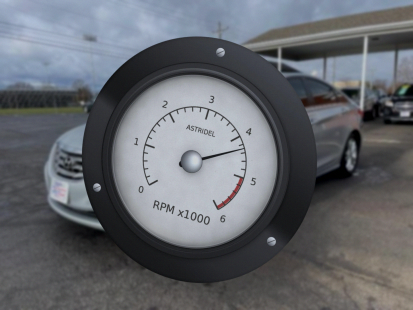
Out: rpm 4300
